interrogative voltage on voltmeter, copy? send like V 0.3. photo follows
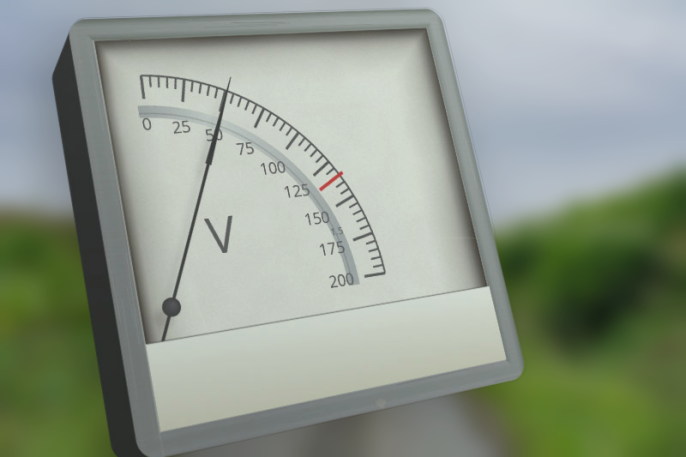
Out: V 50
